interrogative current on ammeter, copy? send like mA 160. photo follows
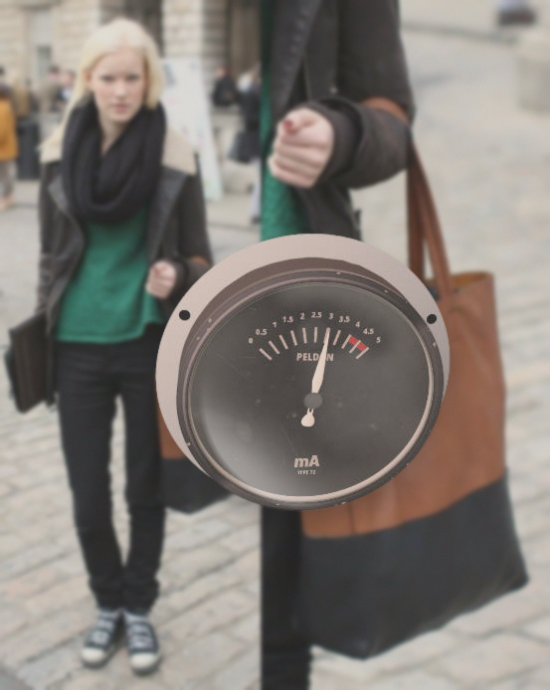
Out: mA 3
